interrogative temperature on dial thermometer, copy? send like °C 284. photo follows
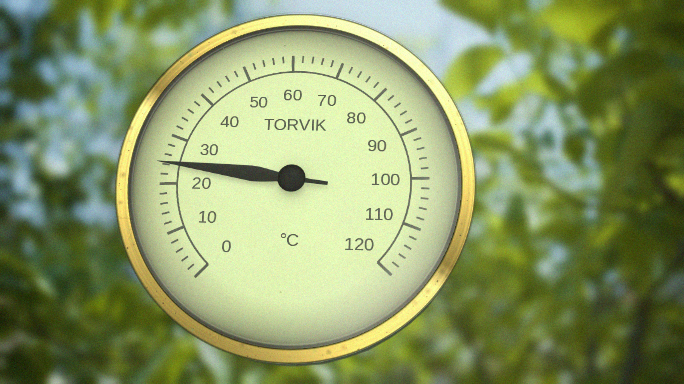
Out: °C 24
